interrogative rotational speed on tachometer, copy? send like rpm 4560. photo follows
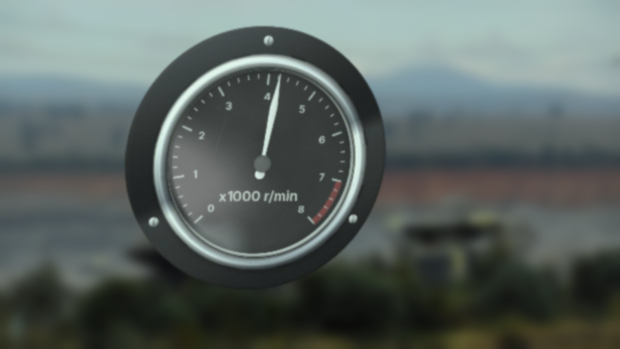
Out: rpm 4200
